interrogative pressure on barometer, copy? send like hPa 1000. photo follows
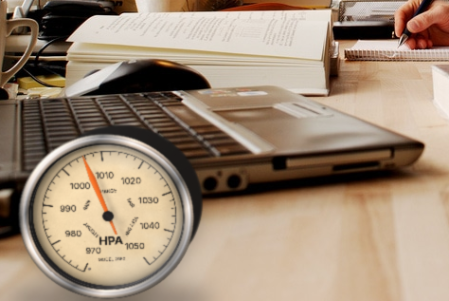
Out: hPa 1006
